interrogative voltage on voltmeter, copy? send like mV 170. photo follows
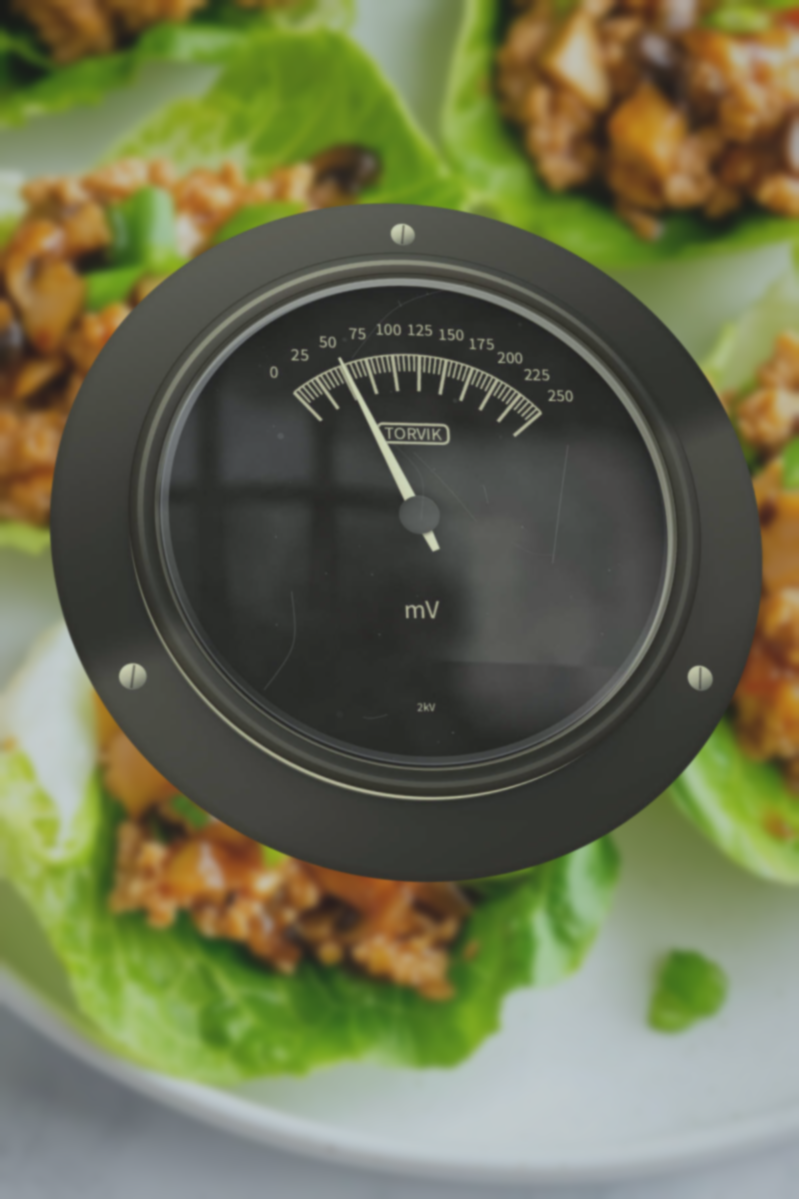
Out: mV 50
